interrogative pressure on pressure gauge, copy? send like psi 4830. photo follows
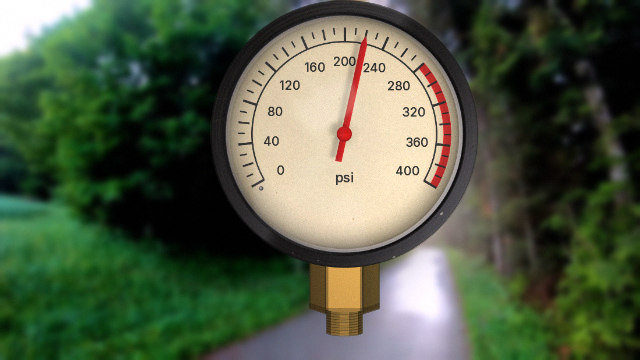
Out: psi 220
